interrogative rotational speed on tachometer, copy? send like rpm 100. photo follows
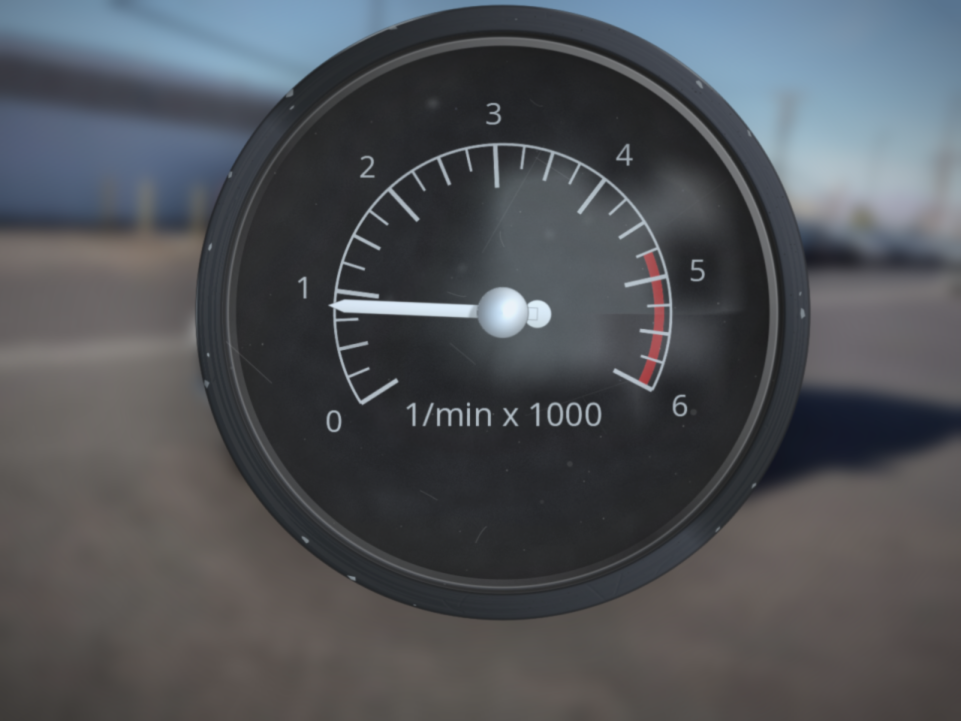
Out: rpm 875
